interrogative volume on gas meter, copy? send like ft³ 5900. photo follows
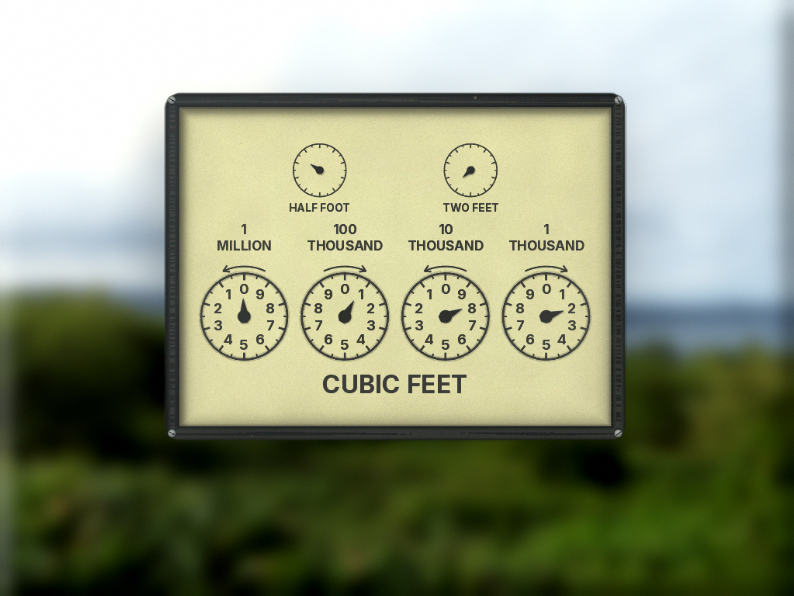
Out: ft³ 8200
